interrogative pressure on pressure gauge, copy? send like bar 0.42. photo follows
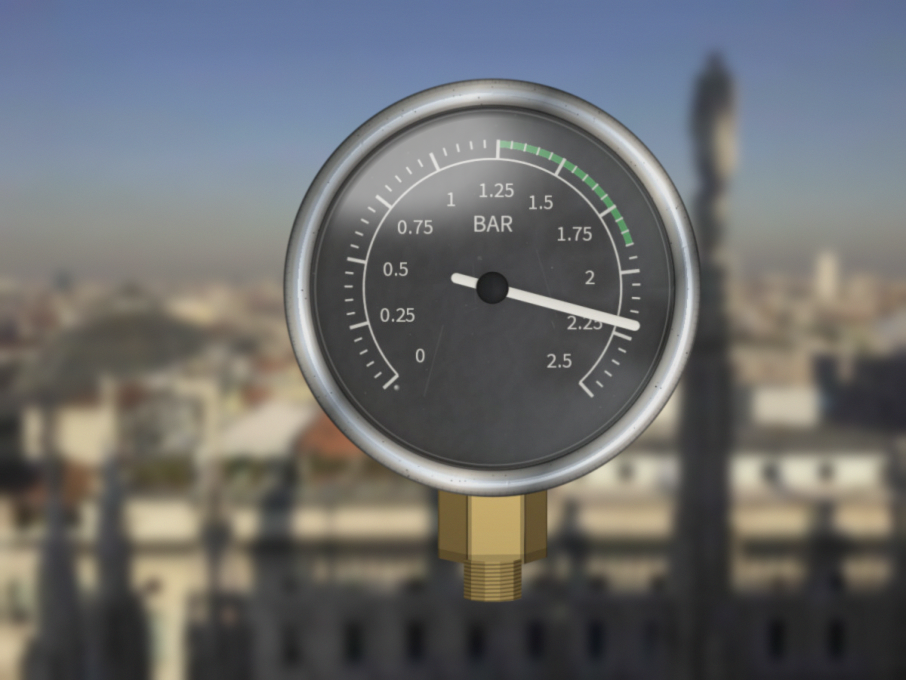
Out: bar 2.2
